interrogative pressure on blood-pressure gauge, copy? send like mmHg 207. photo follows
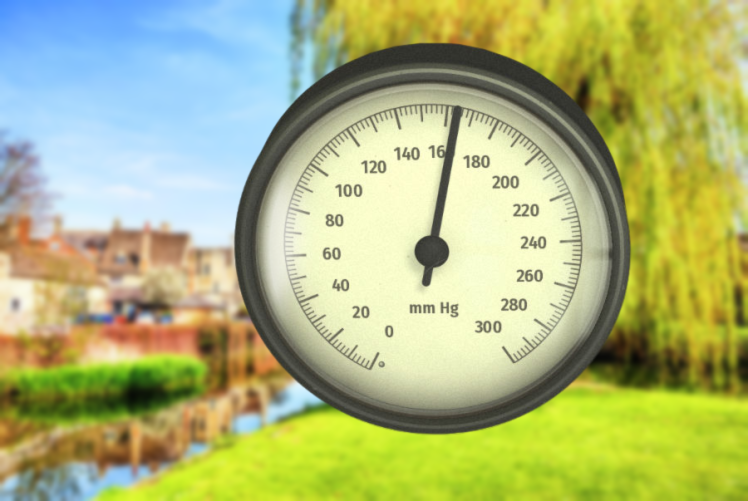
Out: mmHg 164
